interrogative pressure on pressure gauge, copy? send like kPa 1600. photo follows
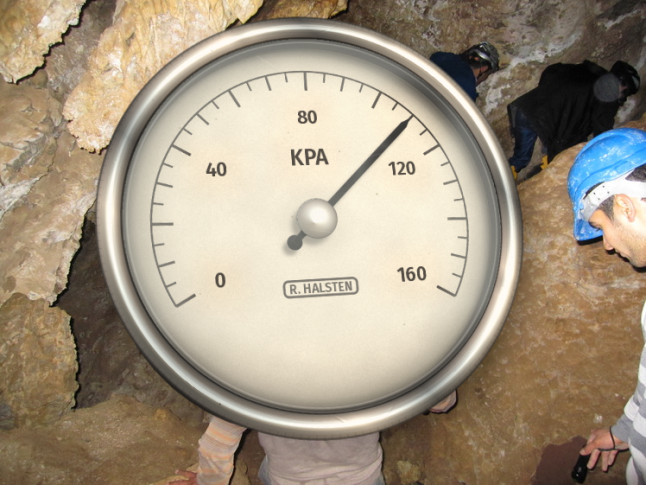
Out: kPa 110
